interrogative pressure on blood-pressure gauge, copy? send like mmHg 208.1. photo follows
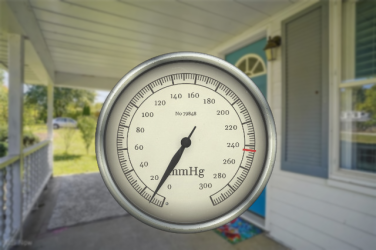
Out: mmHg 10
